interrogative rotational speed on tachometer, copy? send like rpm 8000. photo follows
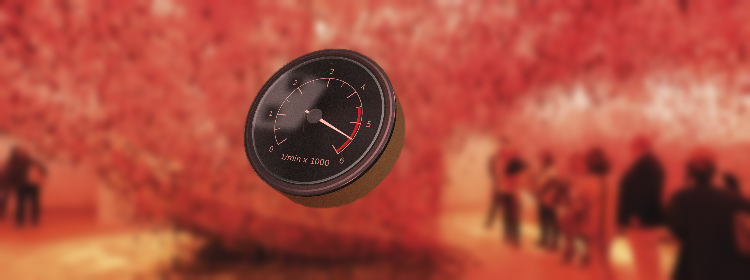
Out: rpm 5500
